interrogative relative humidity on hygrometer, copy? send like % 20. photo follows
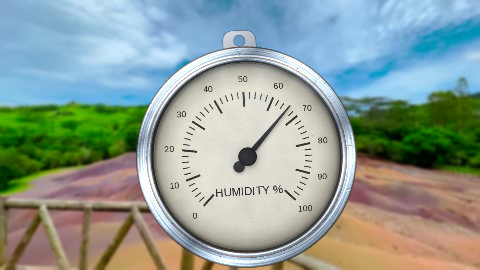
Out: % 66
